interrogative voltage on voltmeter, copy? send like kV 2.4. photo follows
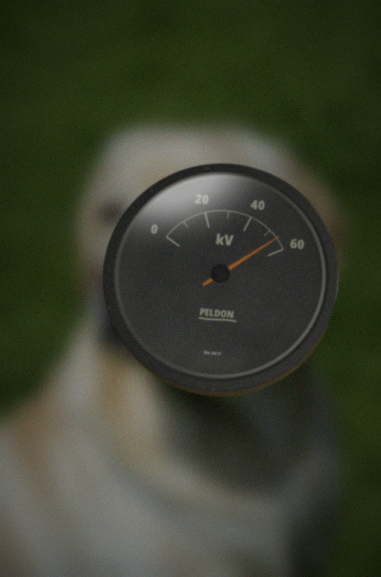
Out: kV 55
